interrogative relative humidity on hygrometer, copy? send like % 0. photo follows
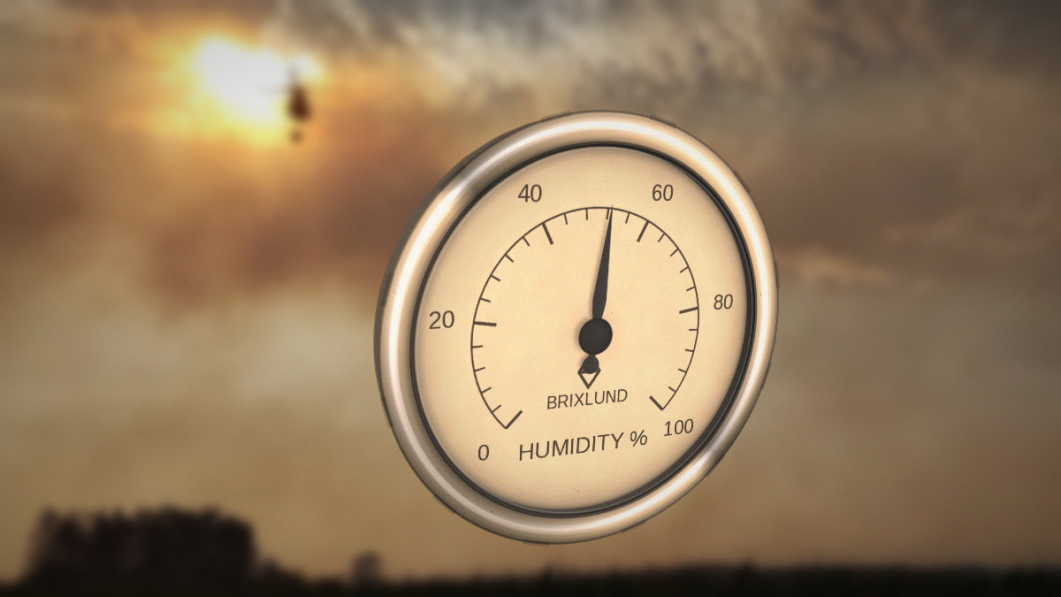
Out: % 52
